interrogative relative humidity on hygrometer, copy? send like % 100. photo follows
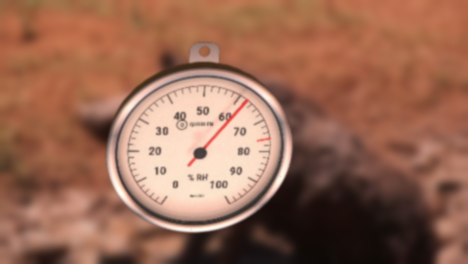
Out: % 62
